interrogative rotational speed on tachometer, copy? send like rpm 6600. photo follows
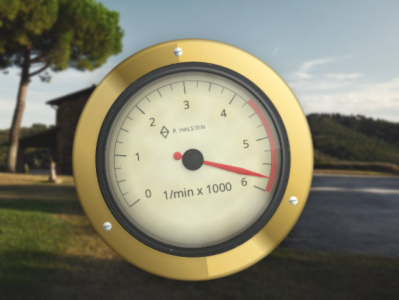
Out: rpm 5750
